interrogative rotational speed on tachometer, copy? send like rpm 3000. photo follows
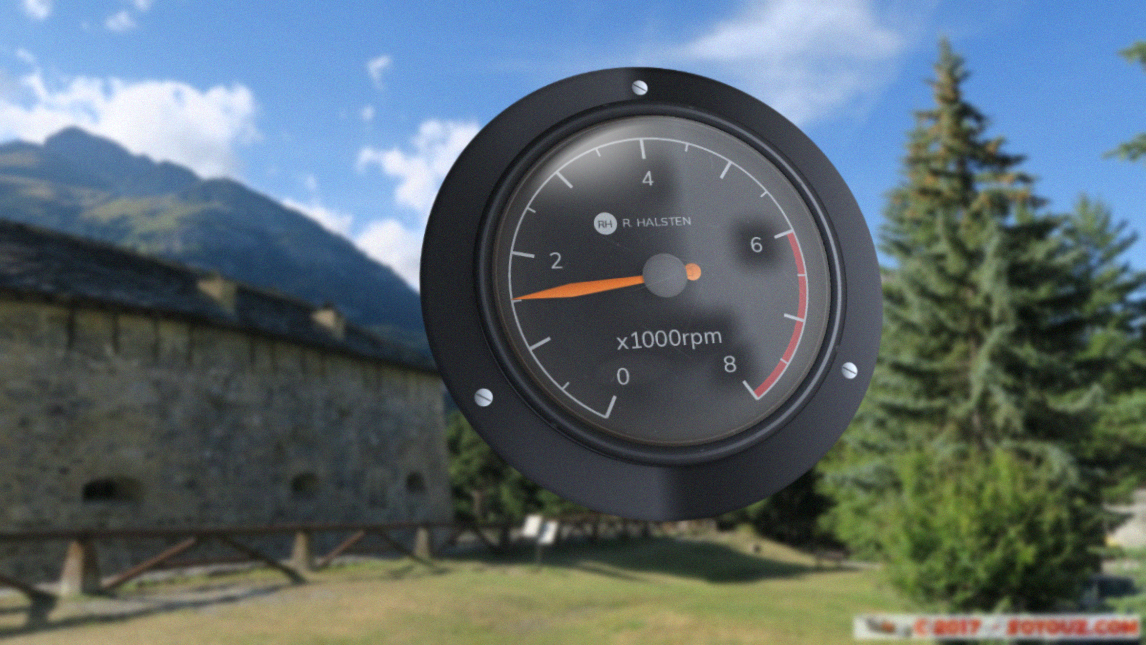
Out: rpm 1500
